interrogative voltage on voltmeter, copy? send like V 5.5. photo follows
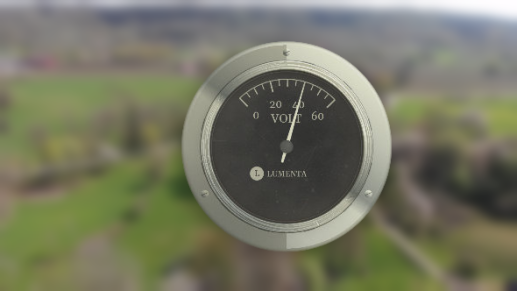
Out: V 40
